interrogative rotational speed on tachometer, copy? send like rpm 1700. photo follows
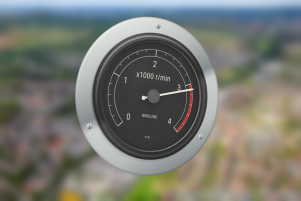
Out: rpm 3100
